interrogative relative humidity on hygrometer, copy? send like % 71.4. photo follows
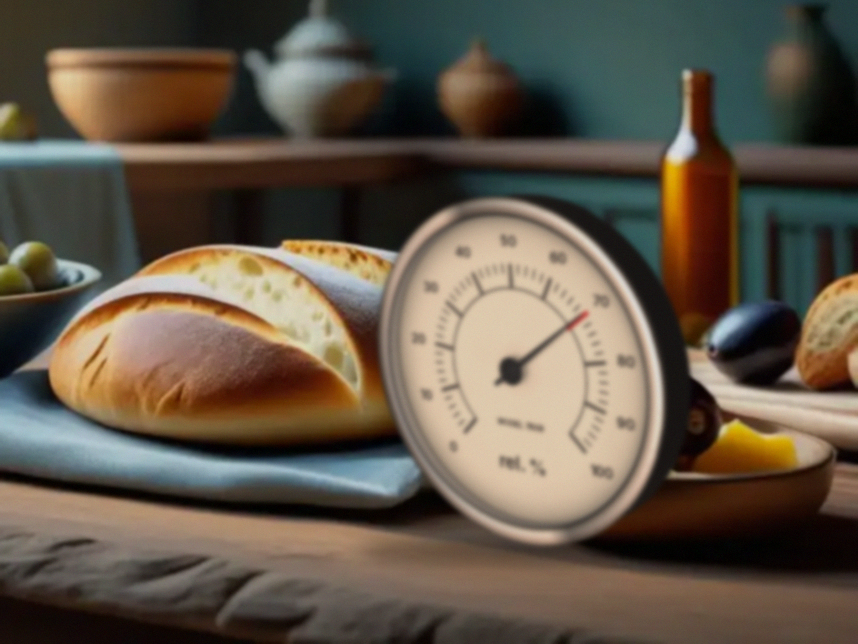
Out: % 70
